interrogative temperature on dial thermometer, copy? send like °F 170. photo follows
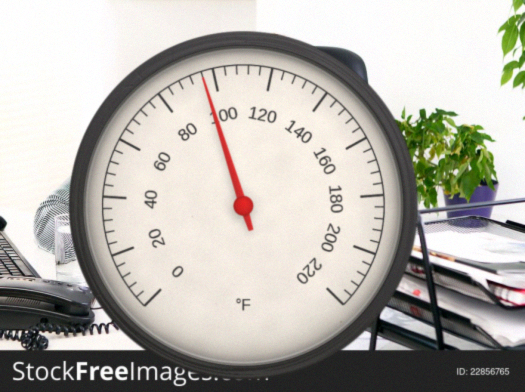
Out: °F 96
